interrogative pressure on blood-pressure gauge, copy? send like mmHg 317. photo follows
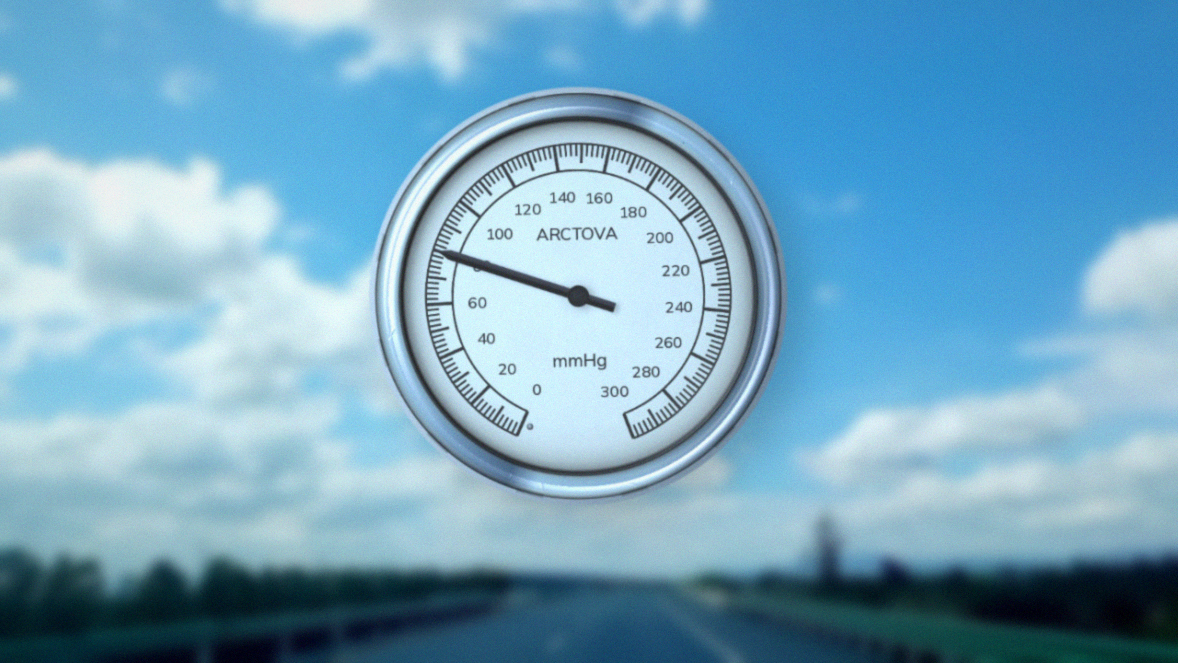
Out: mmHg 80
